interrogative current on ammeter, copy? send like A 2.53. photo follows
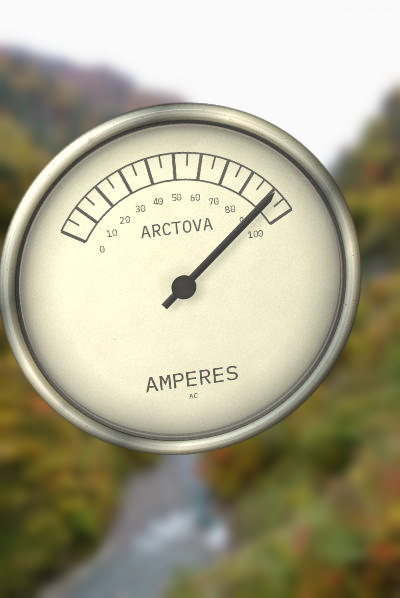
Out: A 90
